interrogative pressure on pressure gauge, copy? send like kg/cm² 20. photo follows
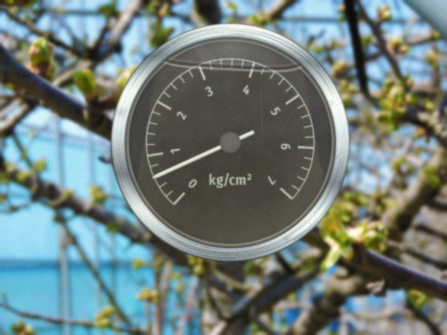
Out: kg/cm² 0.6
